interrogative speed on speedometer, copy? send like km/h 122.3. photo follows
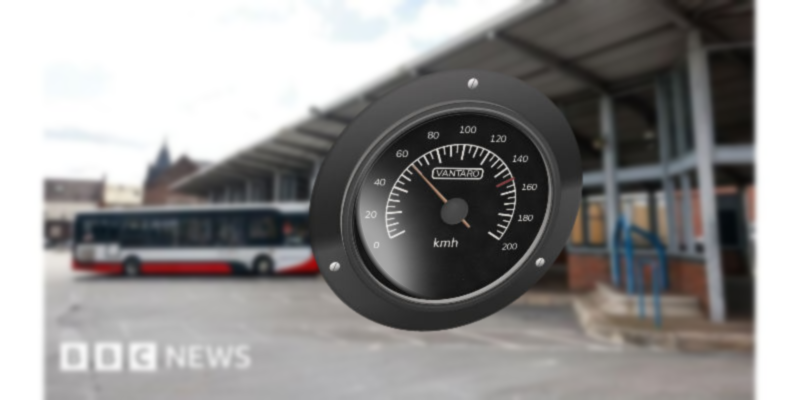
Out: km/h 60
